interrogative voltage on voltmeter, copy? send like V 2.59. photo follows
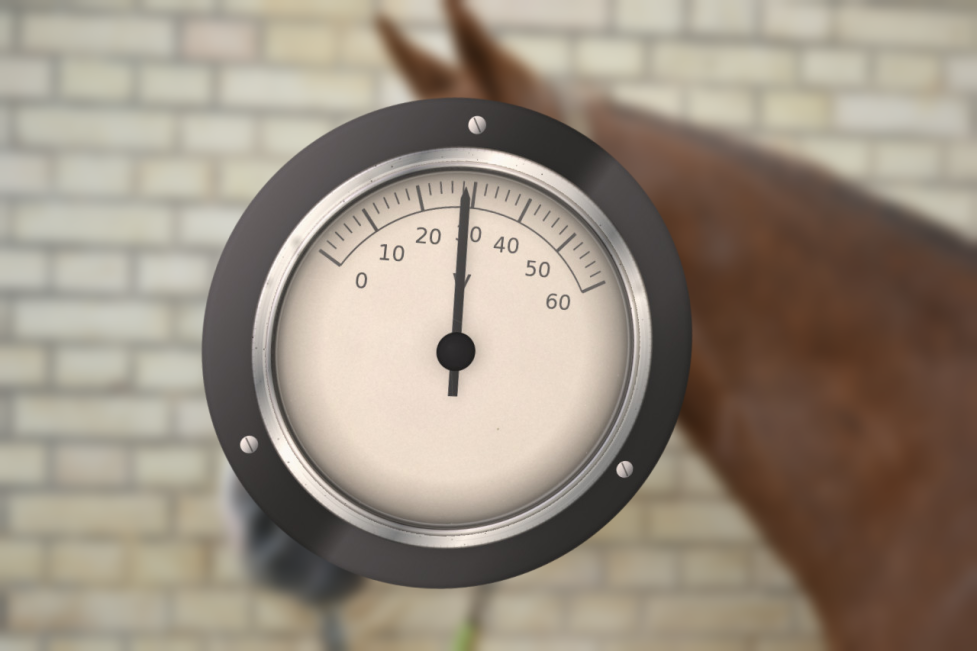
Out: V 28
